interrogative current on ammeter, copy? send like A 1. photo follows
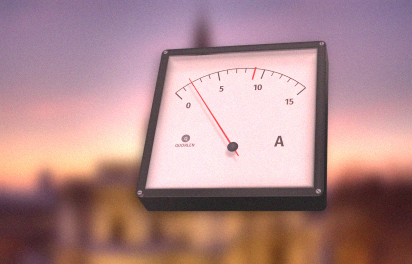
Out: A 2
